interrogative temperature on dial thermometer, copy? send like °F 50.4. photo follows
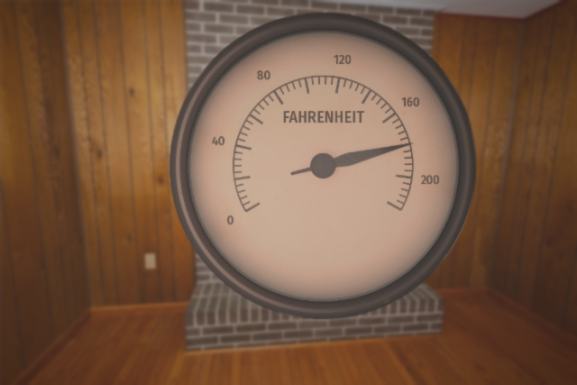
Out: °F 180
